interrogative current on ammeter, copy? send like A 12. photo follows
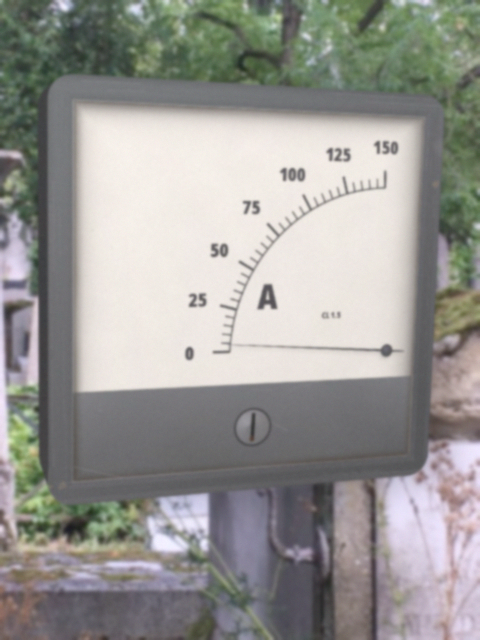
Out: A 5
